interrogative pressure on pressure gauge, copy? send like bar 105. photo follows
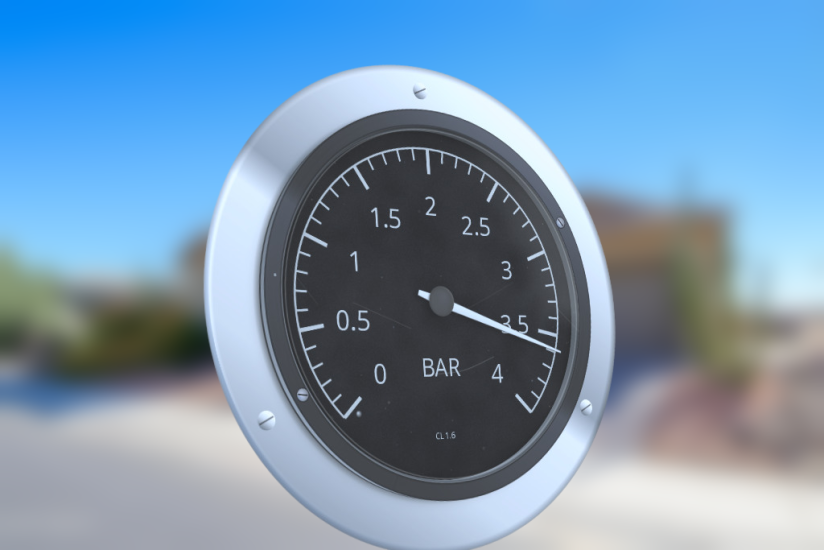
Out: bar 3.6
